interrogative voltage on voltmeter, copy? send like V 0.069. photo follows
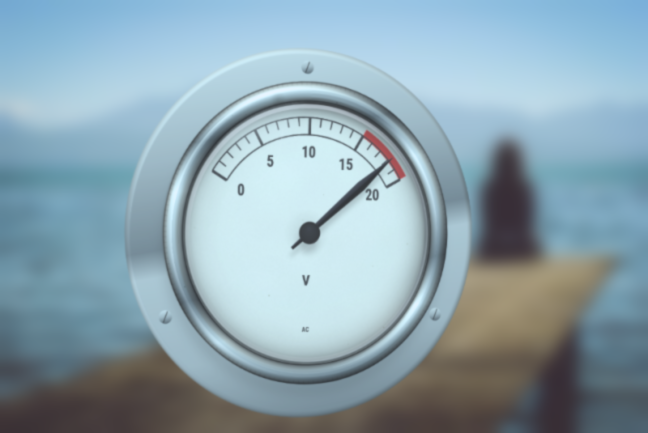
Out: V 18
